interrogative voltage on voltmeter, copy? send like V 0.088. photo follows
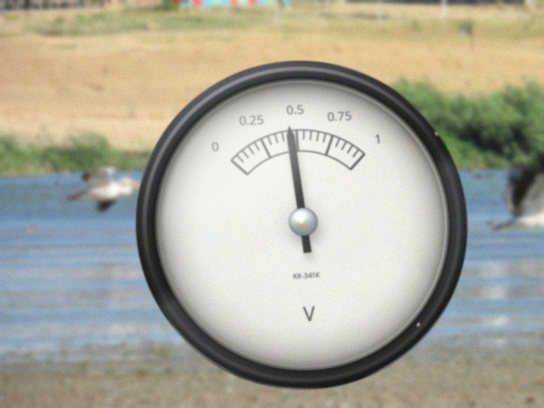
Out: V 0.45
